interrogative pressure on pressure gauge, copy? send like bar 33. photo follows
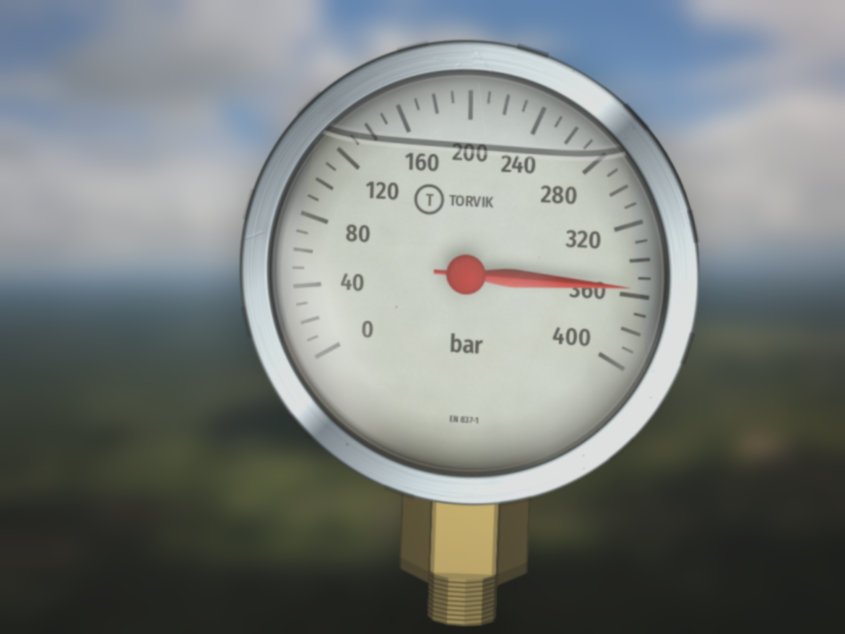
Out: bar 355
